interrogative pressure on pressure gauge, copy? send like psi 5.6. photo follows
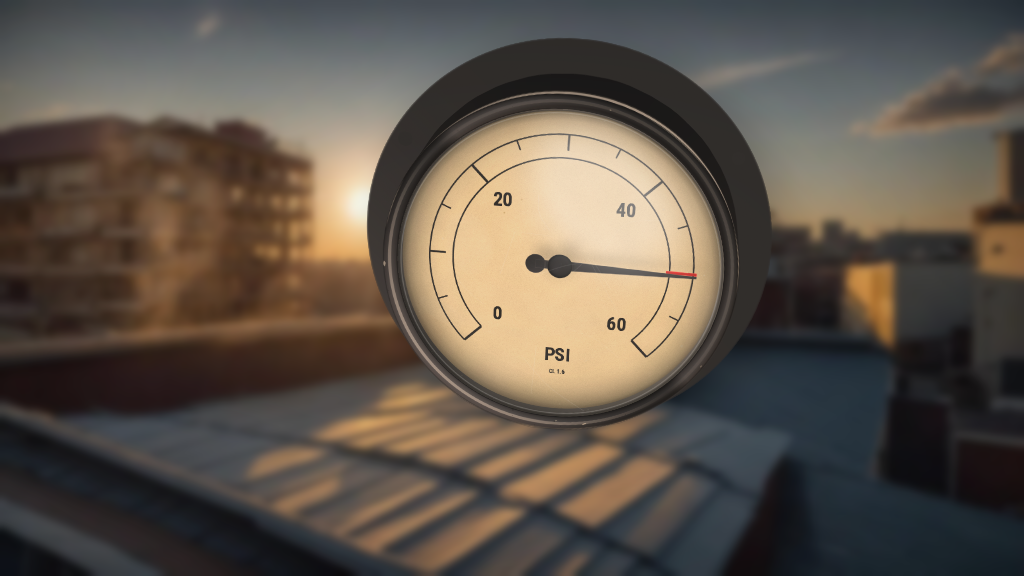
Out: psi 50
